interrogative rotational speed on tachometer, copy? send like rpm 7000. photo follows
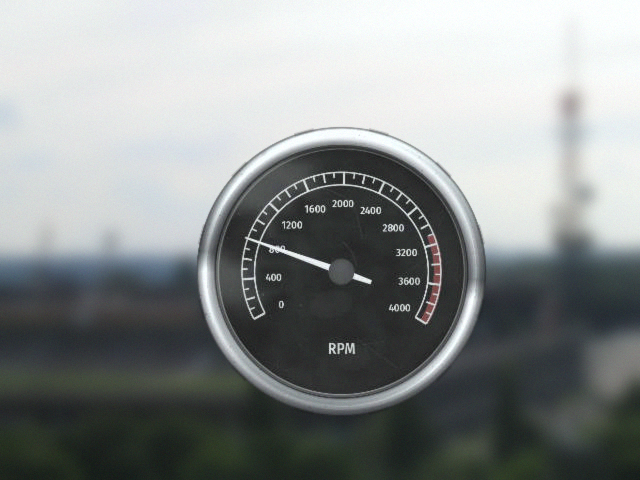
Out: rpm 800
